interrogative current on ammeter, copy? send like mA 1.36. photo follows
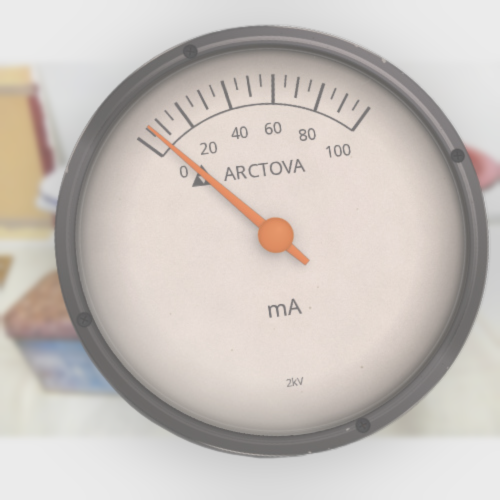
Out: mA 5
